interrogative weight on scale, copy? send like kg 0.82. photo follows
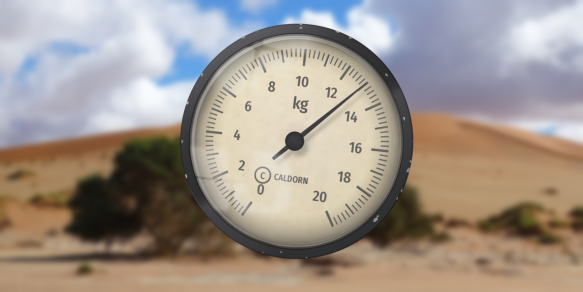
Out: kg 13
